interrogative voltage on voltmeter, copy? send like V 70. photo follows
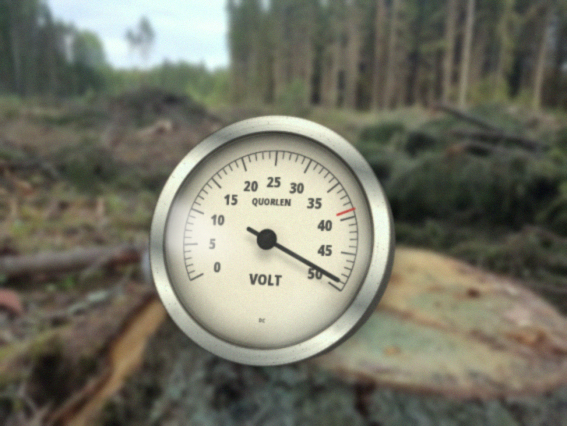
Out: V 49
